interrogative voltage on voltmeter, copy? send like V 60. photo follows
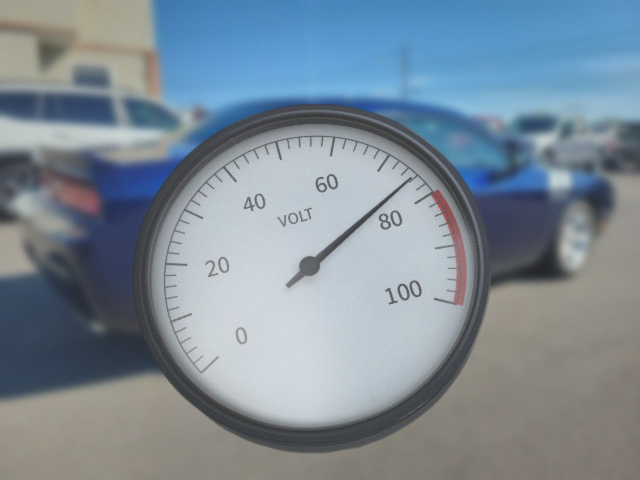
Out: V 76
